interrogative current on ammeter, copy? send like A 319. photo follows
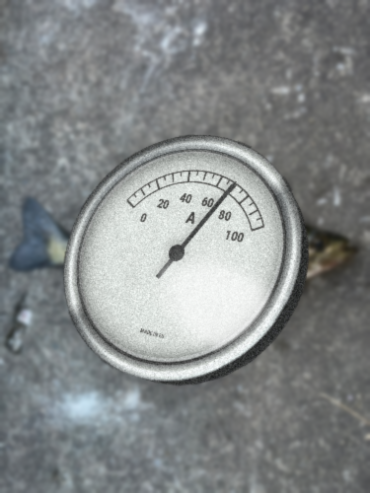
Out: A 70
